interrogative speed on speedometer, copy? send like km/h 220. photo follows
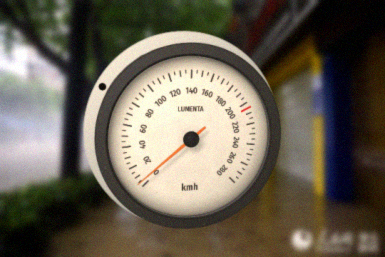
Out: km/h 5
